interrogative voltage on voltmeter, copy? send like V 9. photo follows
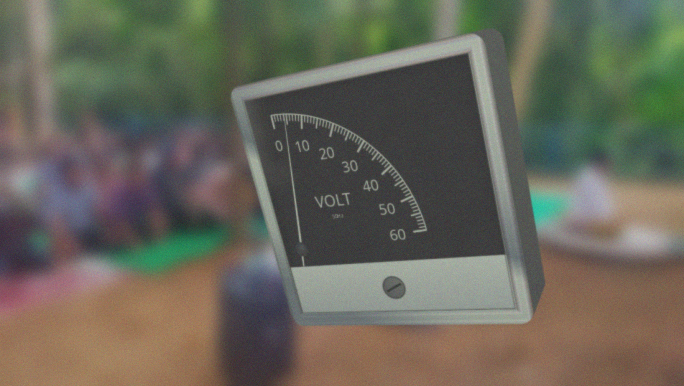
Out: V 5
